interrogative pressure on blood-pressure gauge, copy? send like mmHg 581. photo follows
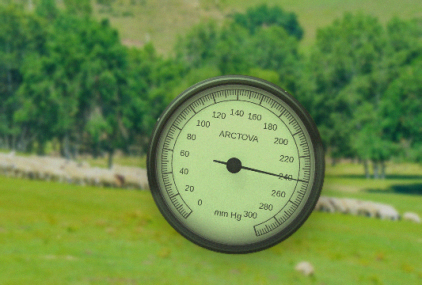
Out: mmHg 240
